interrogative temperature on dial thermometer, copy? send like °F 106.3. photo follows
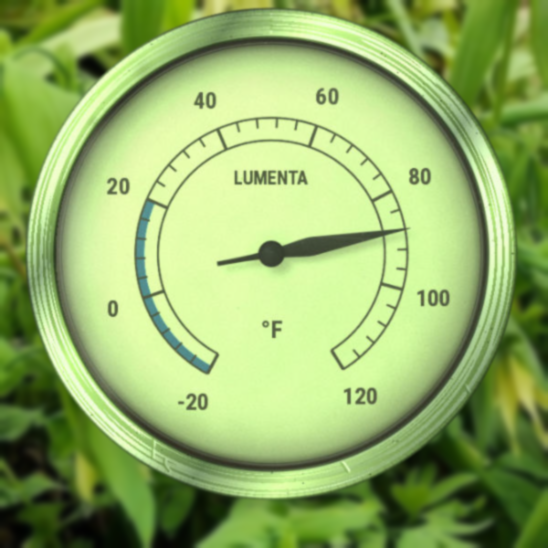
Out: °F 88
